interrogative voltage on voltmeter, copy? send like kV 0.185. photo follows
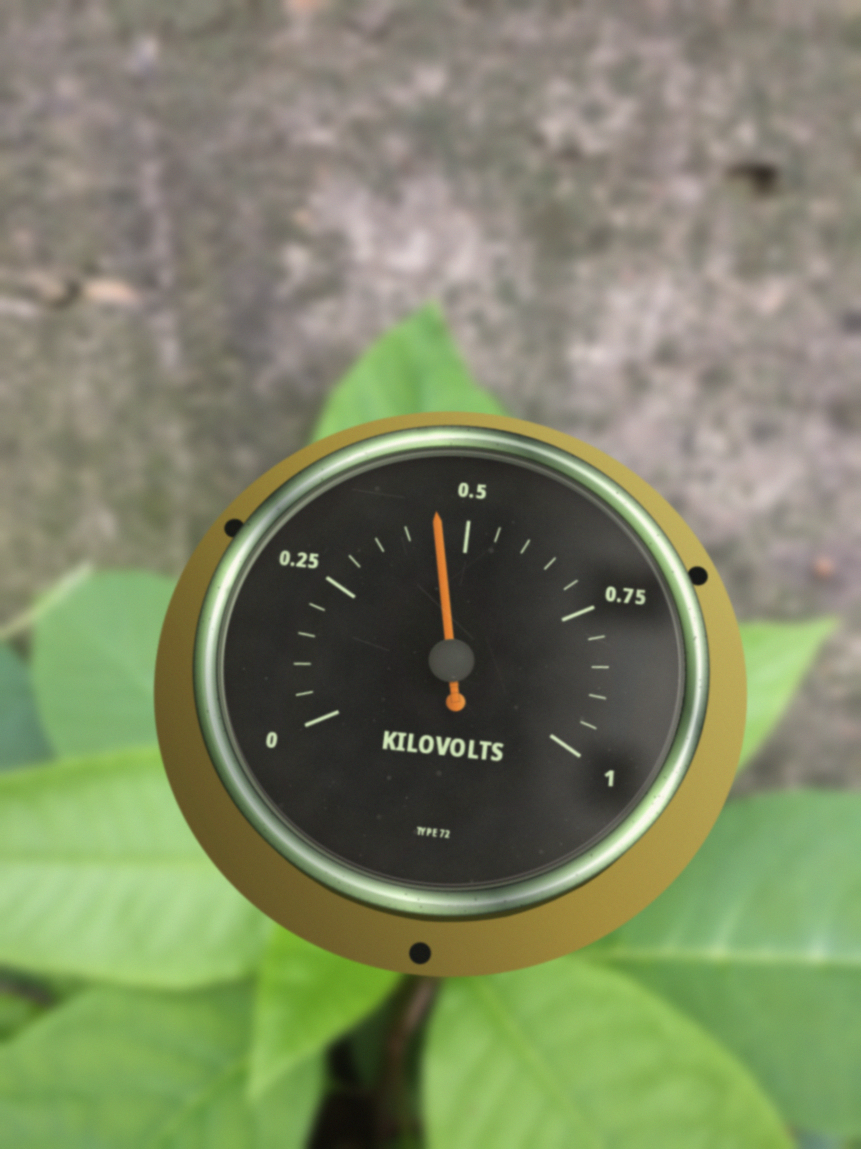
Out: kV 0.45
